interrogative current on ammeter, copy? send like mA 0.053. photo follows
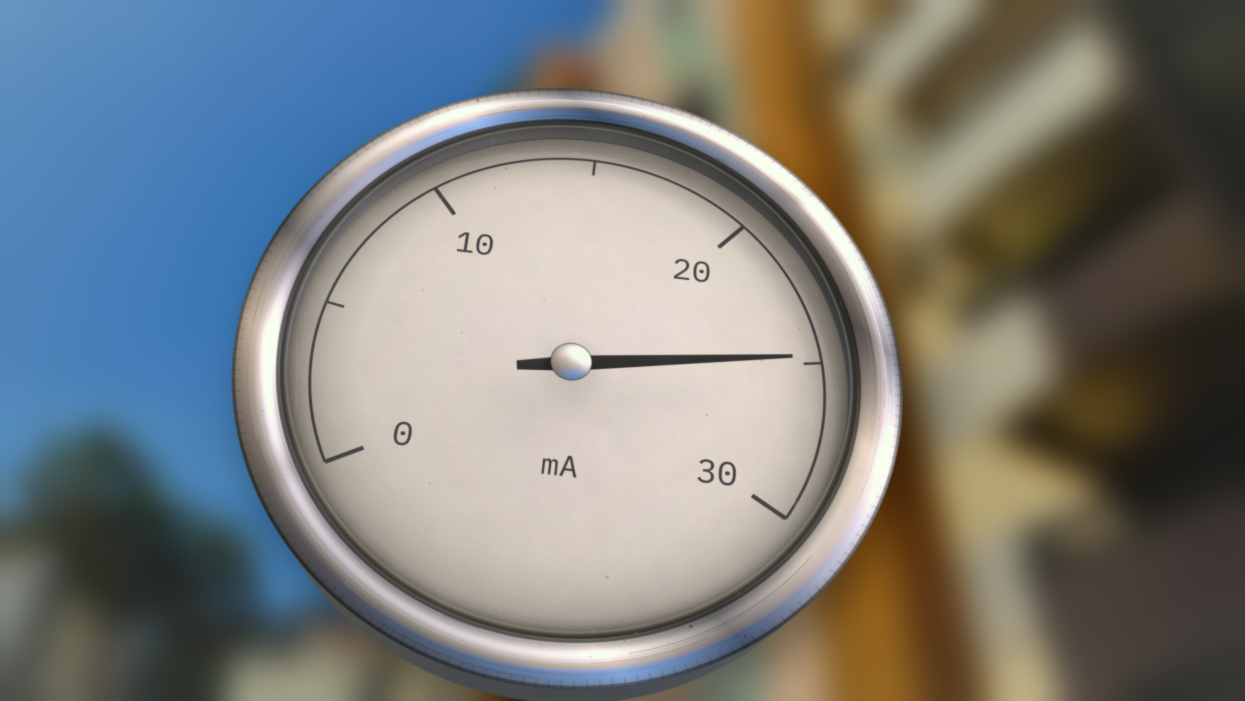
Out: mA 25
